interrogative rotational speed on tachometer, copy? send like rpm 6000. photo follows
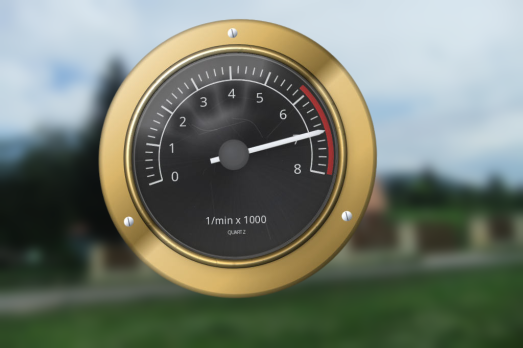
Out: rpm 7000
